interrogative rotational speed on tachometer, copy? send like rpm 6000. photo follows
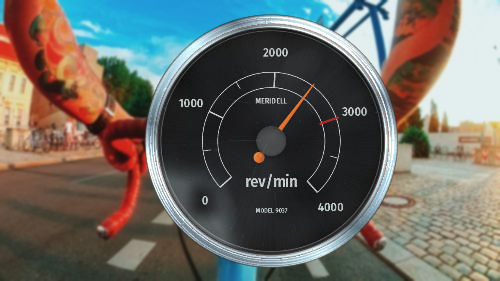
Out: rpm 2500
